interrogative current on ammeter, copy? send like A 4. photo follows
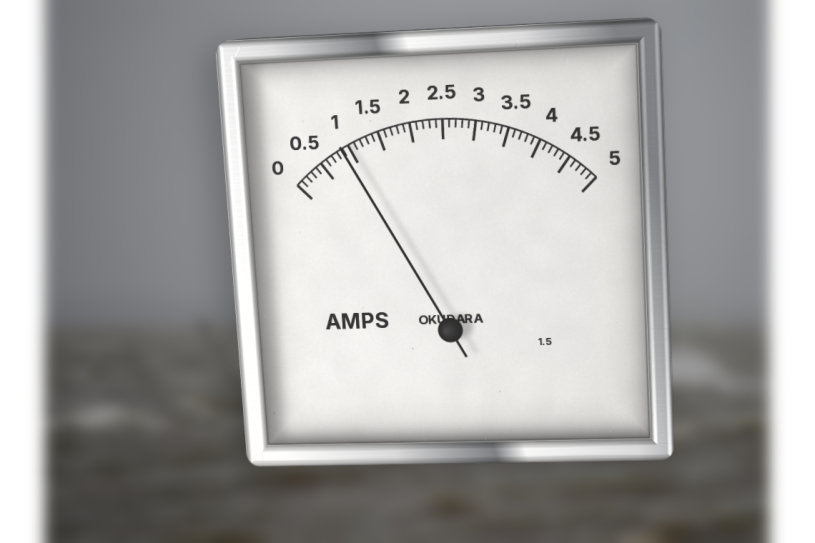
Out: A 0.9
